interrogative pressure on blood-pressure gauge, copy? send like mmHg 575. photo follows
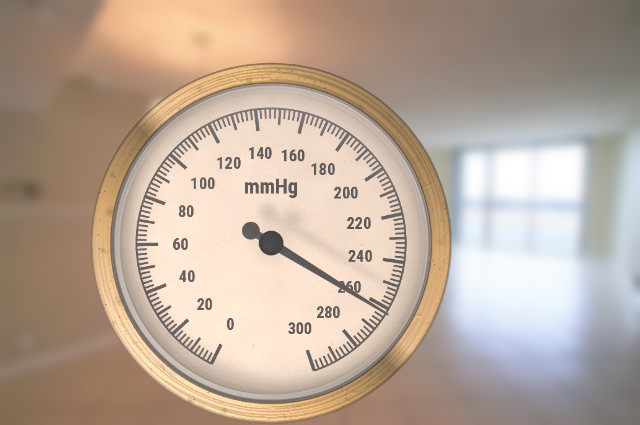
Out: mmHg 262
